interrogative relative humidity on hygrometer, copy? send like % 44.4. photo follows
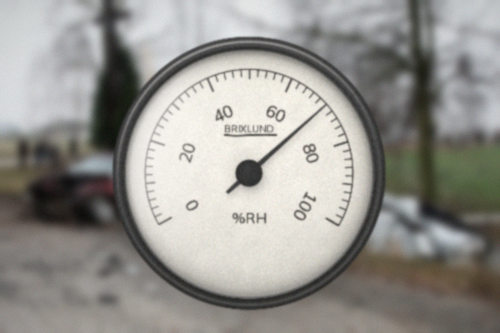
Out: % 70
